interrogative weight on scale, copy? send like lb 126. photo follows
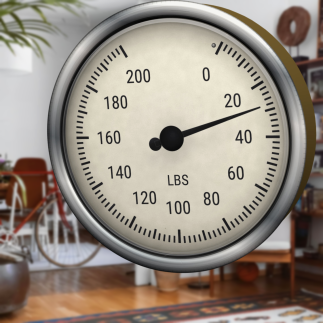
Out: lb 28
